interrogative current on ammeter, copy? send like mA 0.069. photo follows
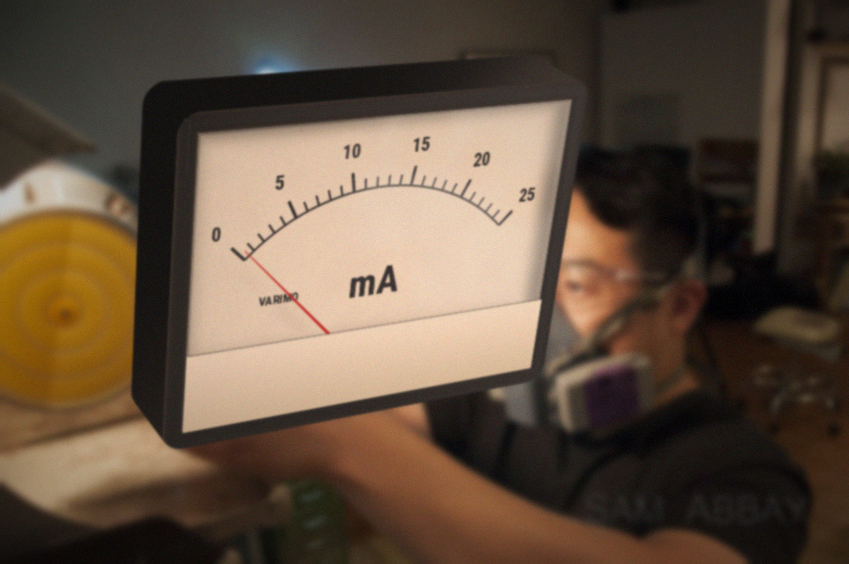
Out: mA 0.5
